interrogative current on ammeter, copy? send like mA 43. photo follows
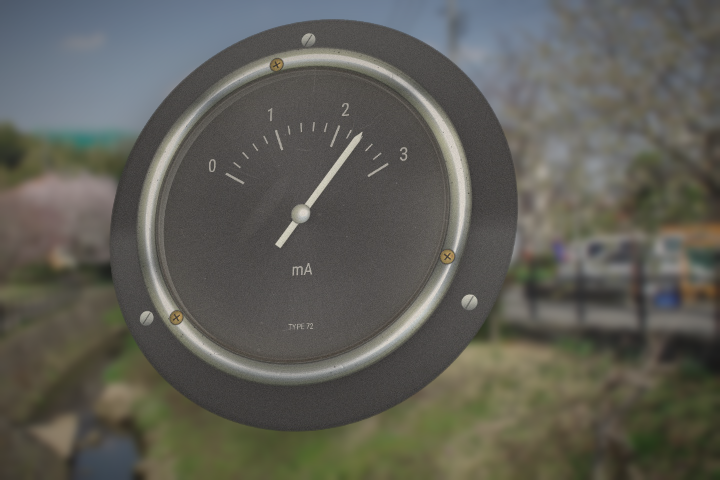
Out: mA 2.4
